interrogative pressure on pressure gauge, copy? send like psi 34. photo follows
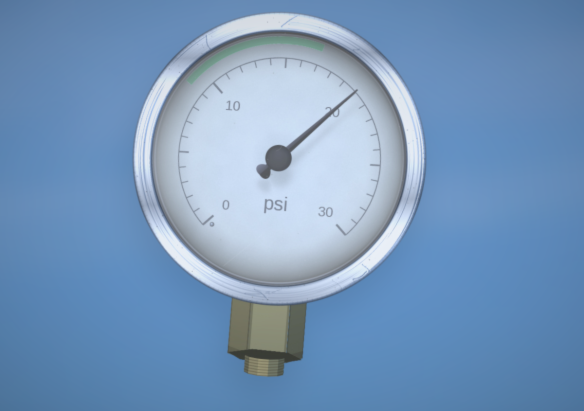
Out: psi 20
